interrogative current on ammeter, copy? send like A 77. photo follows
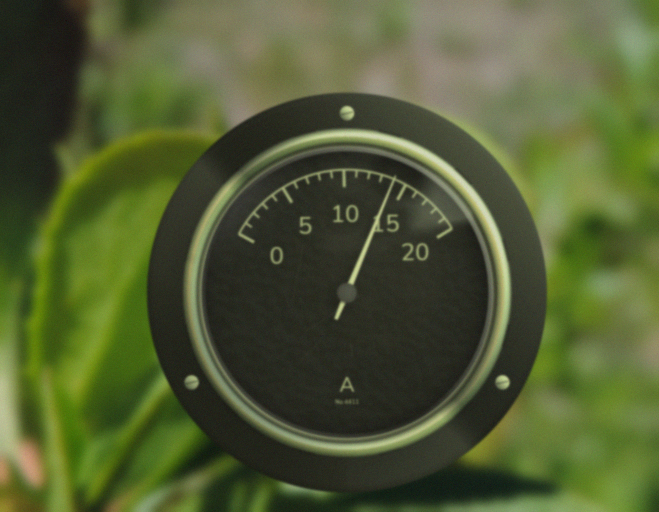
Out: A 14
